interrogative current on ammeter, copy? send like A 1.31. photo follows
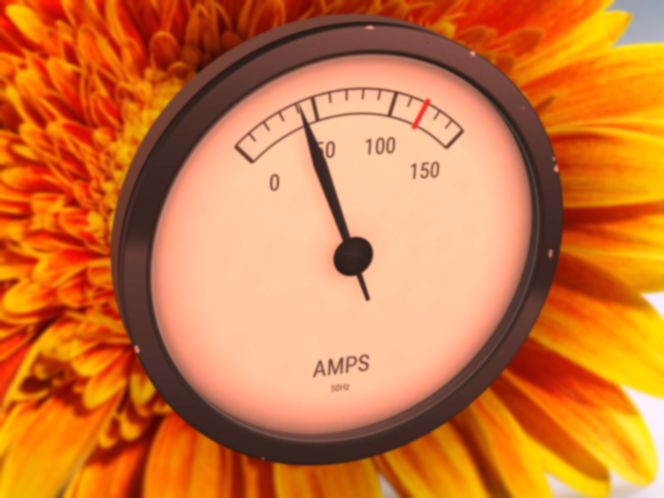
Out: A 40
